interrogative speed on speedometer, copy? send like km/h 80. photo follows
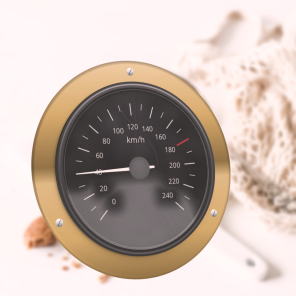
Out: km/h 40
